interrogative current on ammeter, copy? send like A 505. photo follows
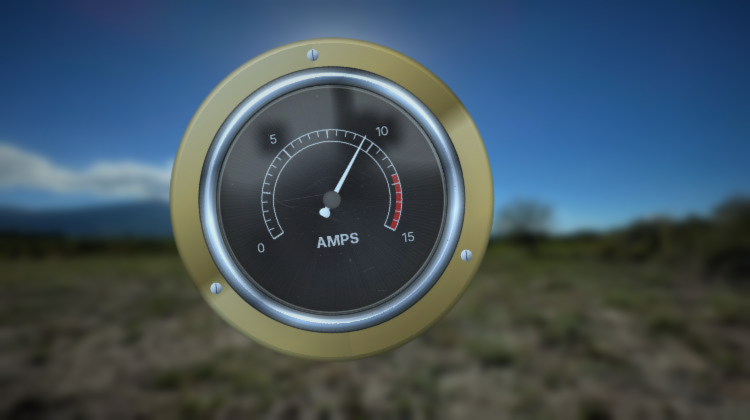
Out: A 9.5
